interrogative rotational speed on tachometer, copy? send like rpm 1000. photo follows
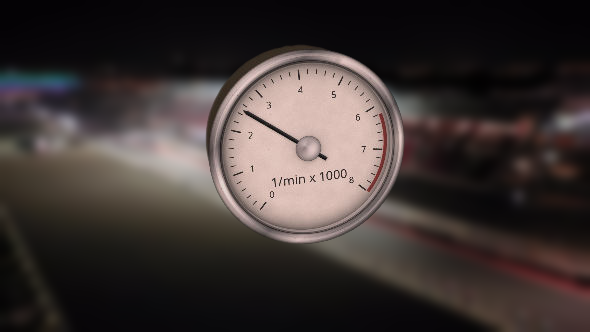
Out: rpm 2500
